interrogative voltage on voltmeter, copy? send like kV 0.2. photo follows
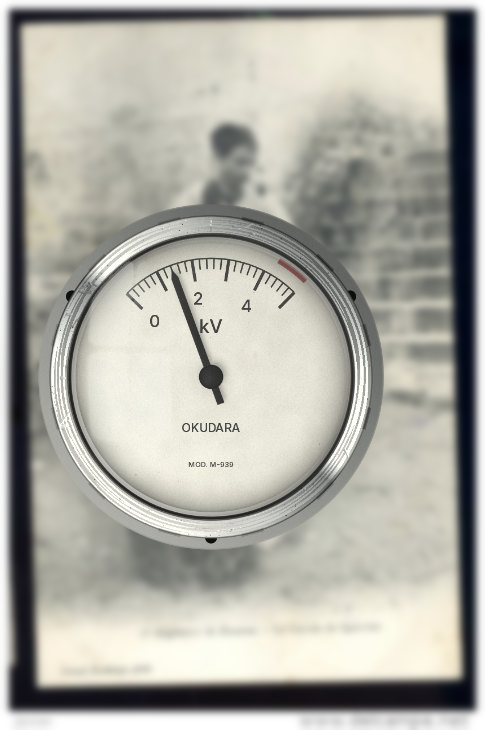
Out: kV 1.4
